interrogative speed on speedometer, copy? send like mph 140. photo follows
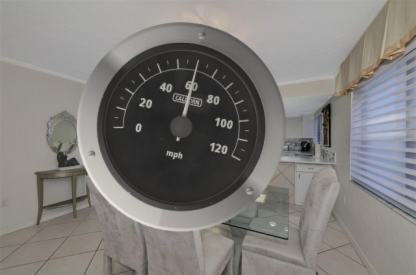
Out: mph 60
